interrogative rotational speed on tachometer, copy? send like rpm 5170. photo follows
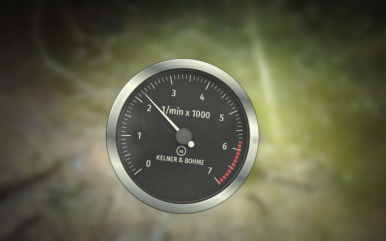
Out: rpm 2200
